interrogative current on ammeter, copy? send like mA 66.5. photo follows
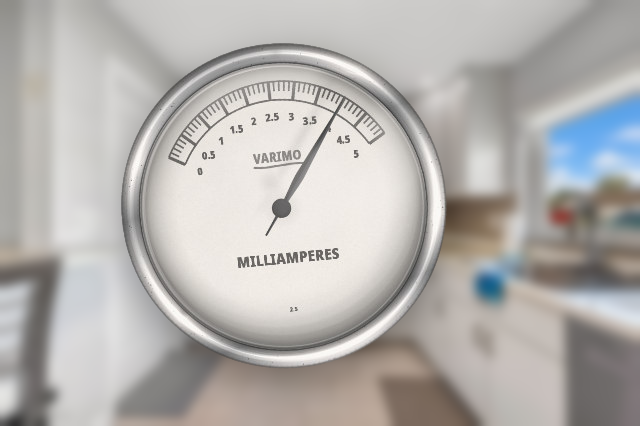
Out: mA 4
